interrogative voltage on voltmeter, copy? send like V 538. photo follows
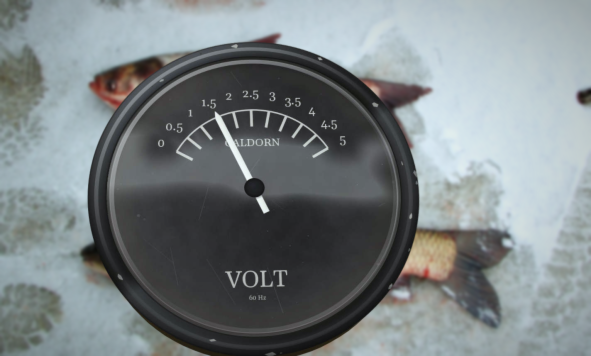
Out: V 1.5
